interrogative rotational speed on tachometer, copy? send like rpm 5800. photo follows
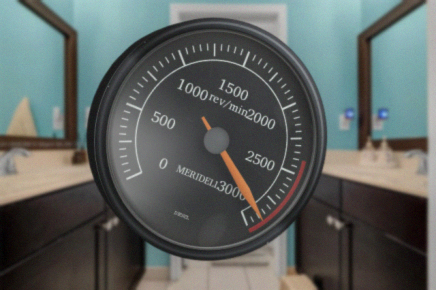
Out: rpm 2900
